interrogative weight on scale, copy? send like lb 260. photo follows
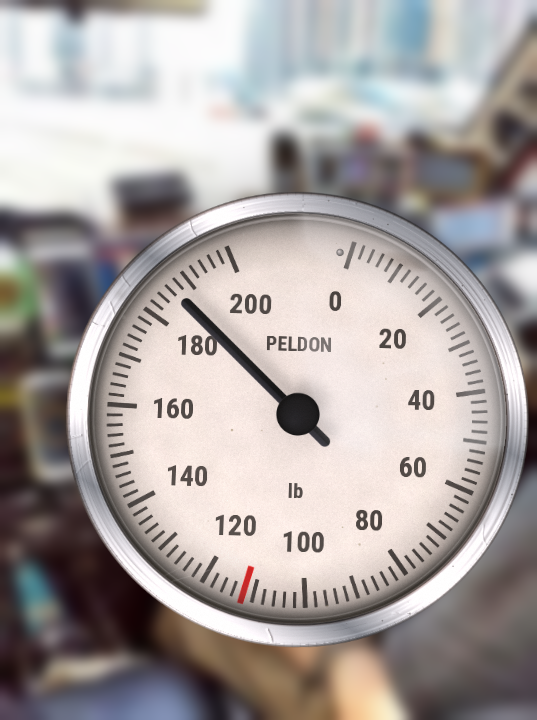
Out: lb 186
